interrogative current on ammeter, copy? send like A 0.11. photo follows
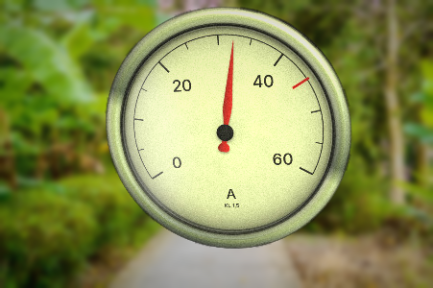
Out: A 32.5
